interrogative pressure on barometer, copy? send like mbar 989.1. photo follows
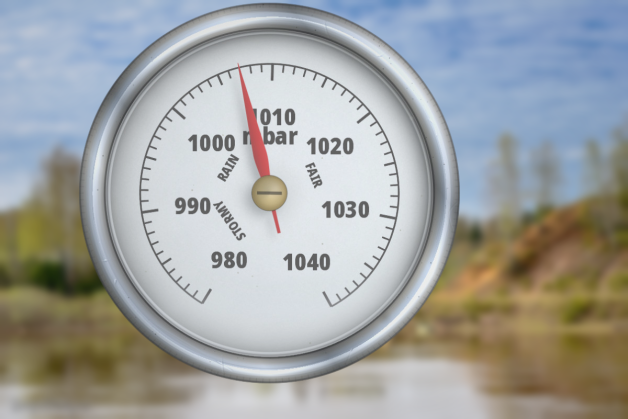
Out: mbar 1007
